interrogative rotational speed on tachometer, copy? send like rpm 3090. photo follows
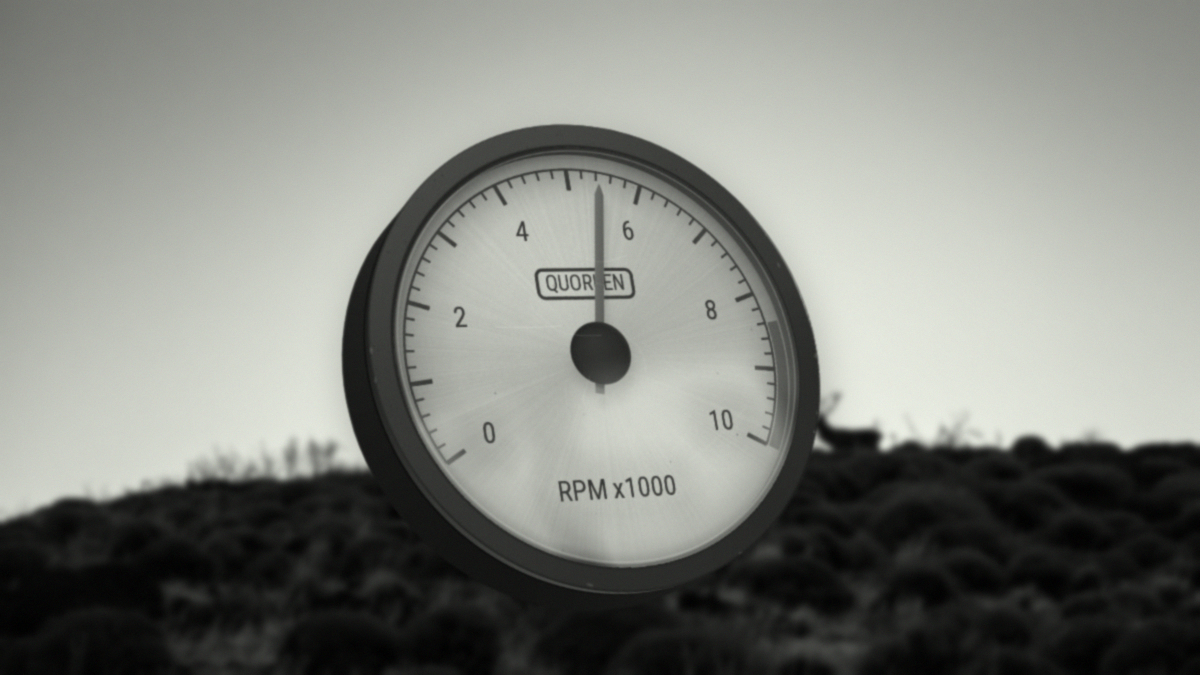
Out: rpm 5400
